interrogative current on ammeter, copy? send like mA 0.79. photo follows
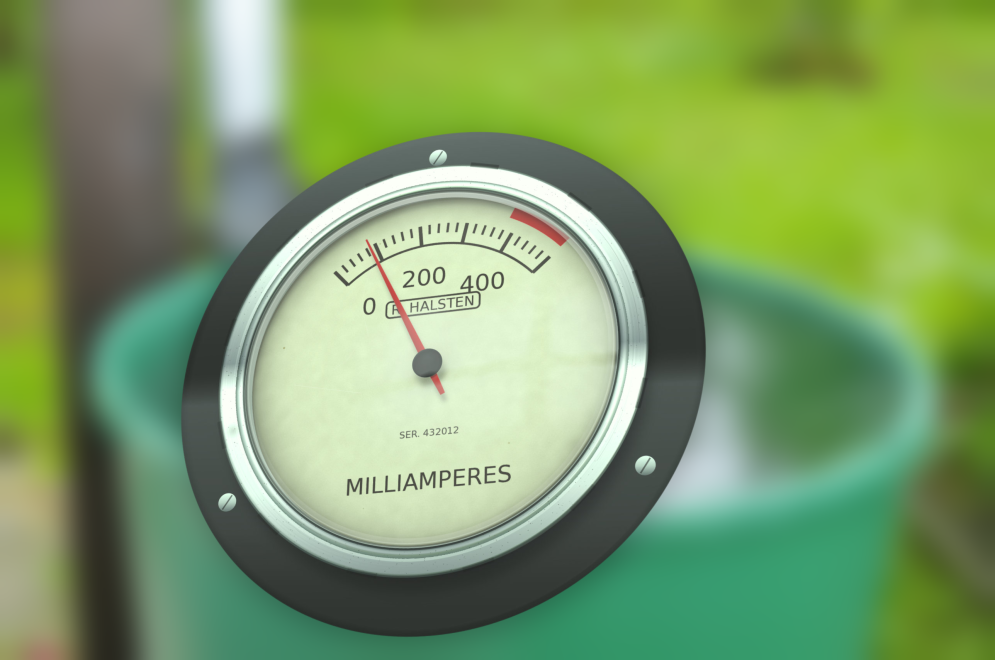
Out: mA 90
